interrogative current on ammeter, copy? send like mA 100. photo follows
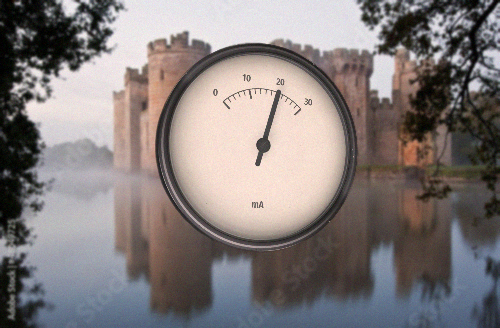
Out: mA 20
